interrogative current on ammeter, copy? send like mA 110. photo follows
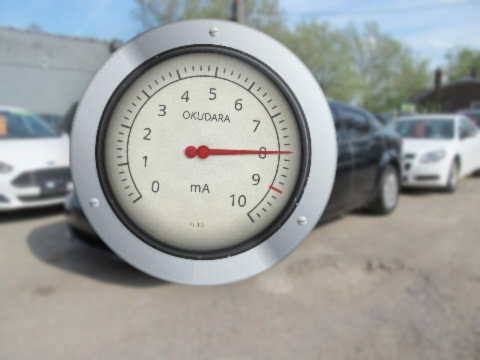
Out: mA 8
